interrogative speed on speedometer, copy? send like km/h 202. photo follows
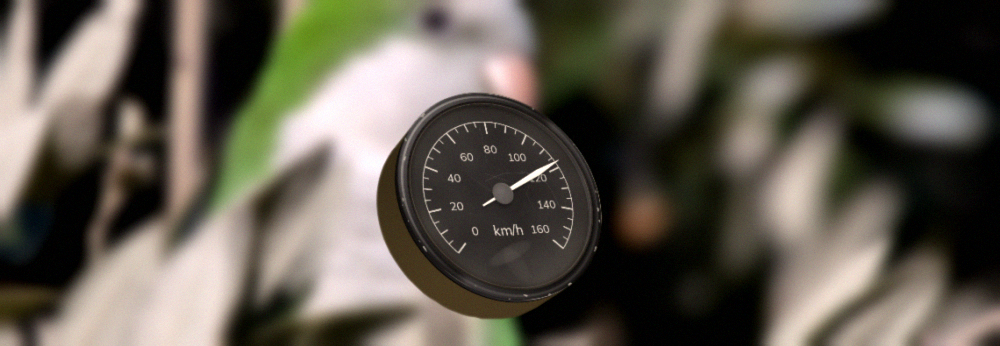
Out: km/h 117.5
